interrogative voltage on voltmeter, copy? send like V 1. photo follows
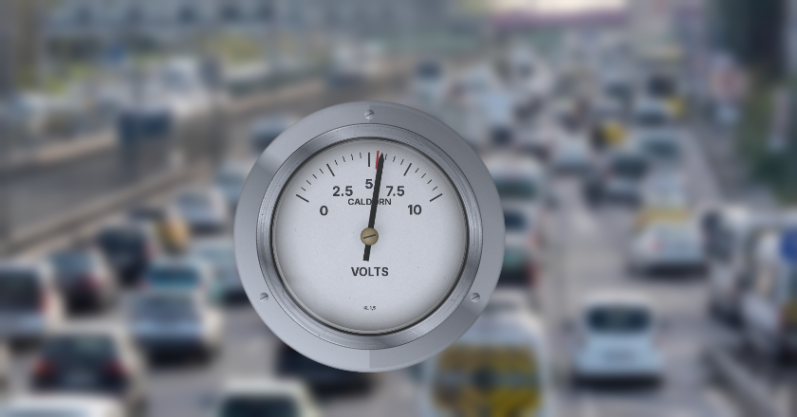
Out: V 5.75
